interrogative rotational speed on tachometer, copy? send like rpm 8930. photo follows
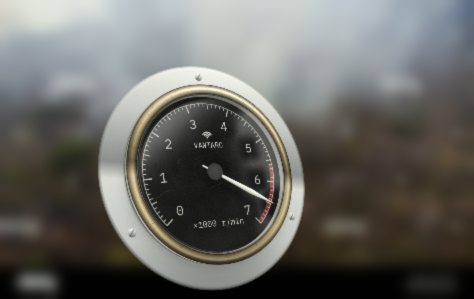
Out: rpm 6500
